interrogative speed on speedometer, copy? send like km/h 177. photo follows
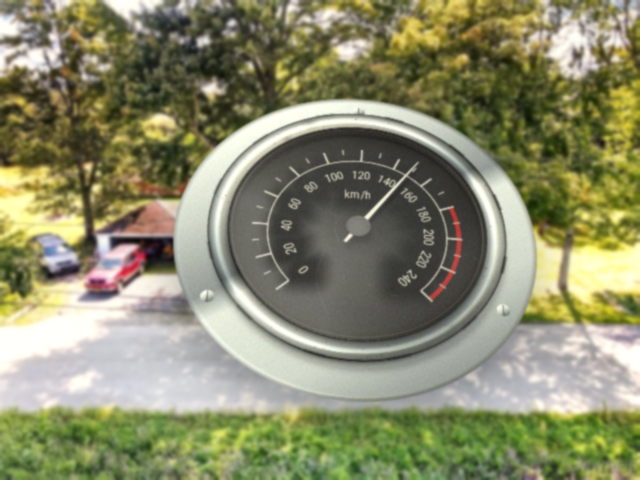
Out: km/h 150
